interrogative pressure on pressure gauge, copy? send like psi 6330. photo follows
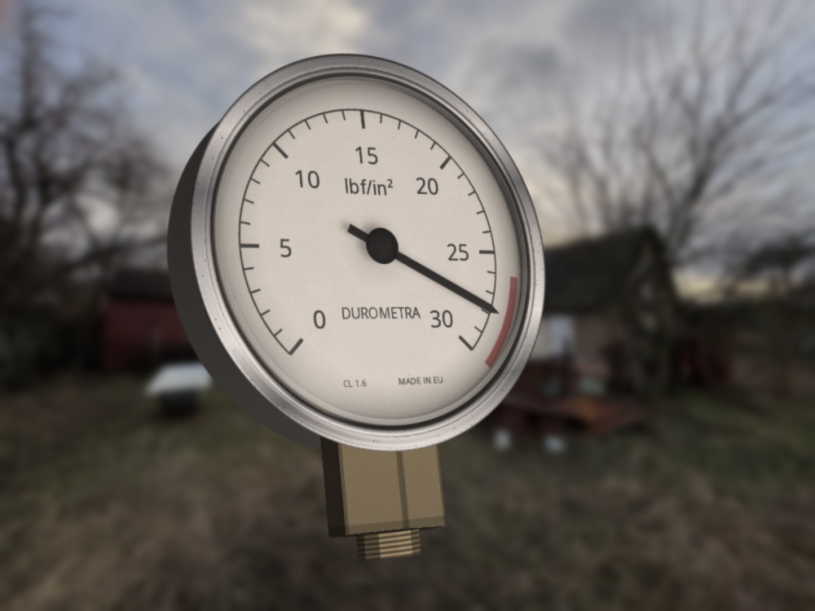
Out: psi 28
